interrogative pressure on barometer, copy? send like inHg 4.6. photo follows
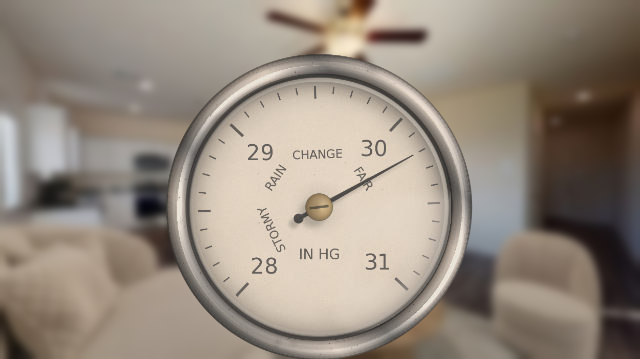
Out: inHg 30.2
